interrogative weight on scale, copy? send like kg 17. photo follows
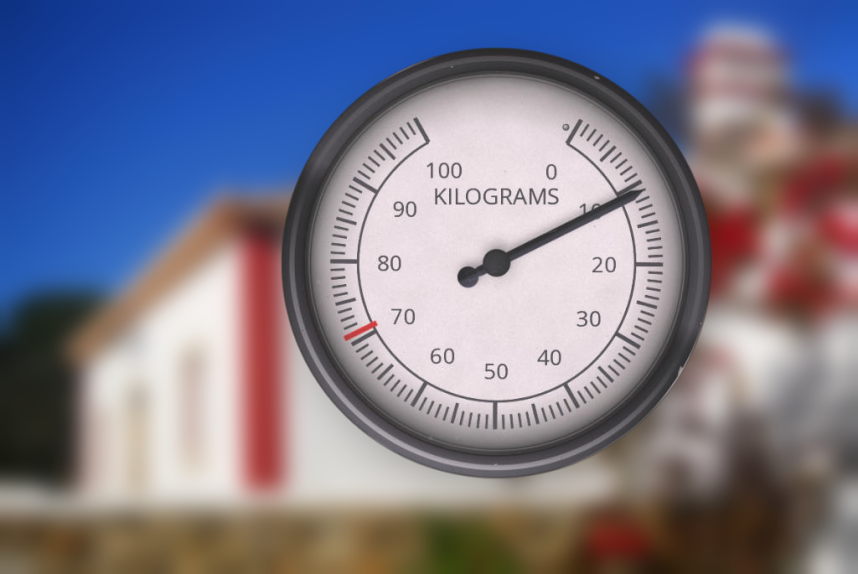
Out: kg 11
